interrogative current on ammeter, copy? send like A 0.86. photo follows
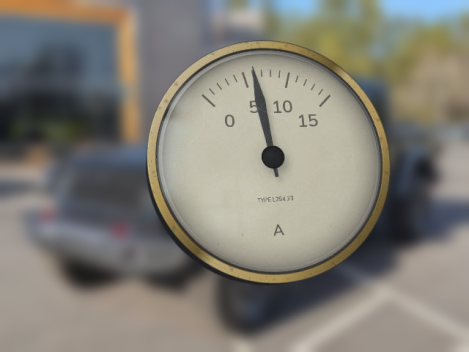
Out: A 6
